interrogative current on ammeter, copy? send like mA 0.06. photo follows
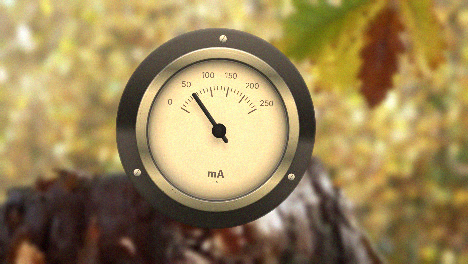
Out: mA 50
